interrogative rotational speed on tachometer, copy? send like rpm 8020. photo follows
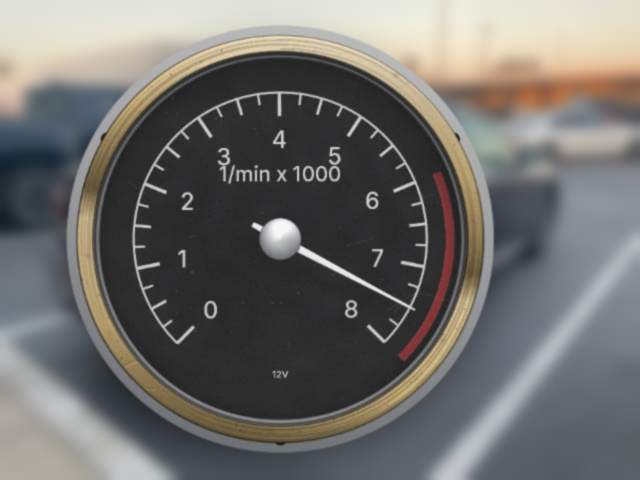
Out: rpm 7500
